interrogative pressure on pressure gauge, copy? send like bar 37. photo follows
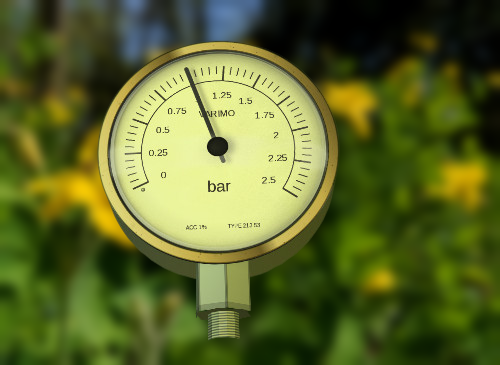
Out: bar 1
